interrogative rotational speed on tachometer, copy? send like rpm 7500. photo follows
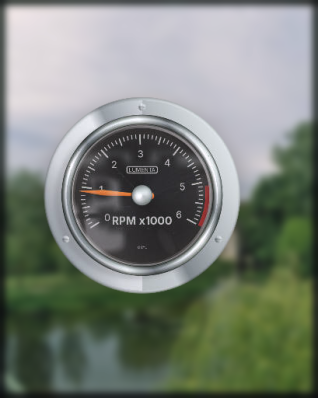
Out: rpm 900
